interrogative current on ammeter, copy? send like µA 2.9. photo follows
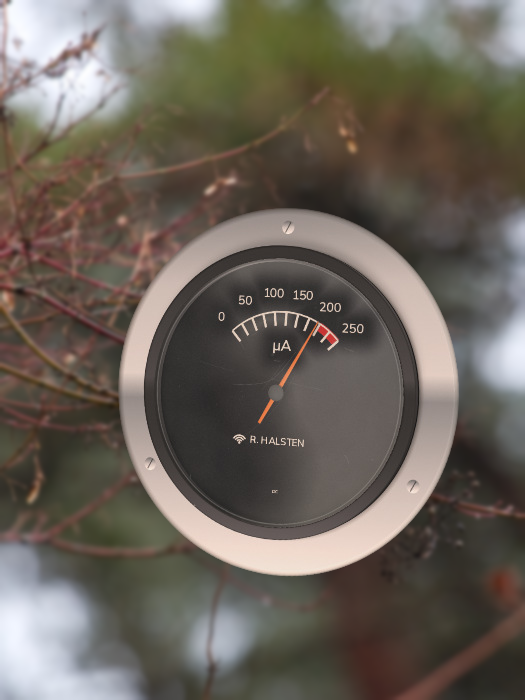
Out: µA 200
